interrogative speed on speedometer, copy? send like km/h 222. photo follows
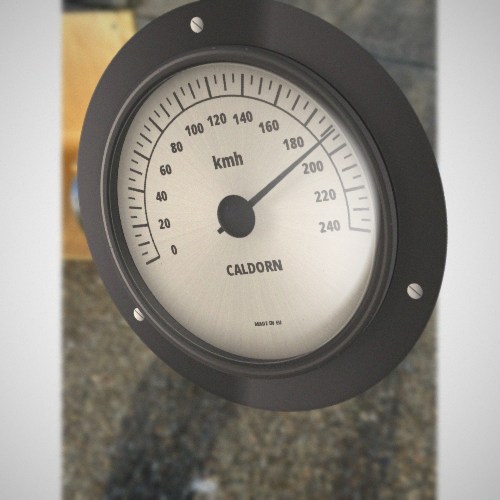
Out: km/h 192.5
